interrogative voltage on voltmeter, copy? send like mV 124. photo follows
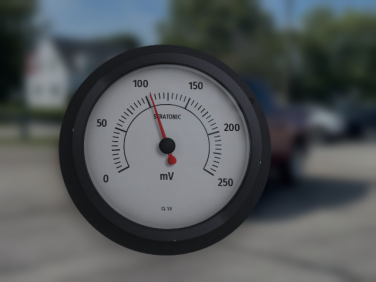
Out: mV 105
